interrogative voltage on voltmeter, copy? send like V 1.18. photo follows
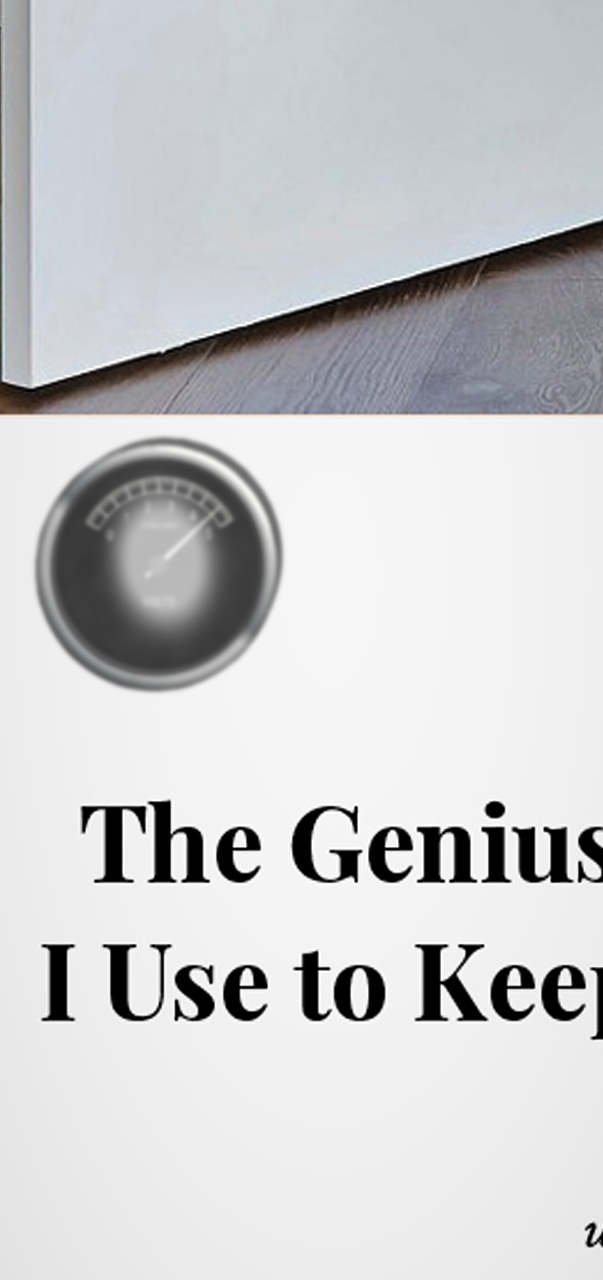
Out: V 4.5
